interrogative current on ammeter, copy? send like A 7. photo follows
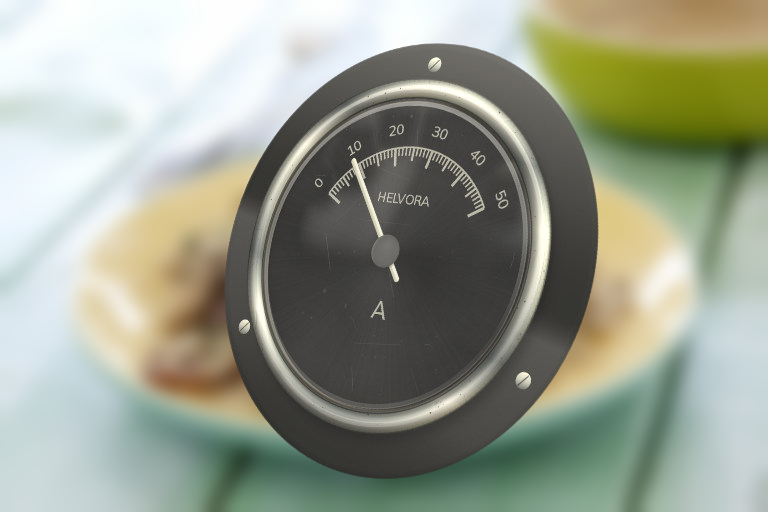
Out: A 10
